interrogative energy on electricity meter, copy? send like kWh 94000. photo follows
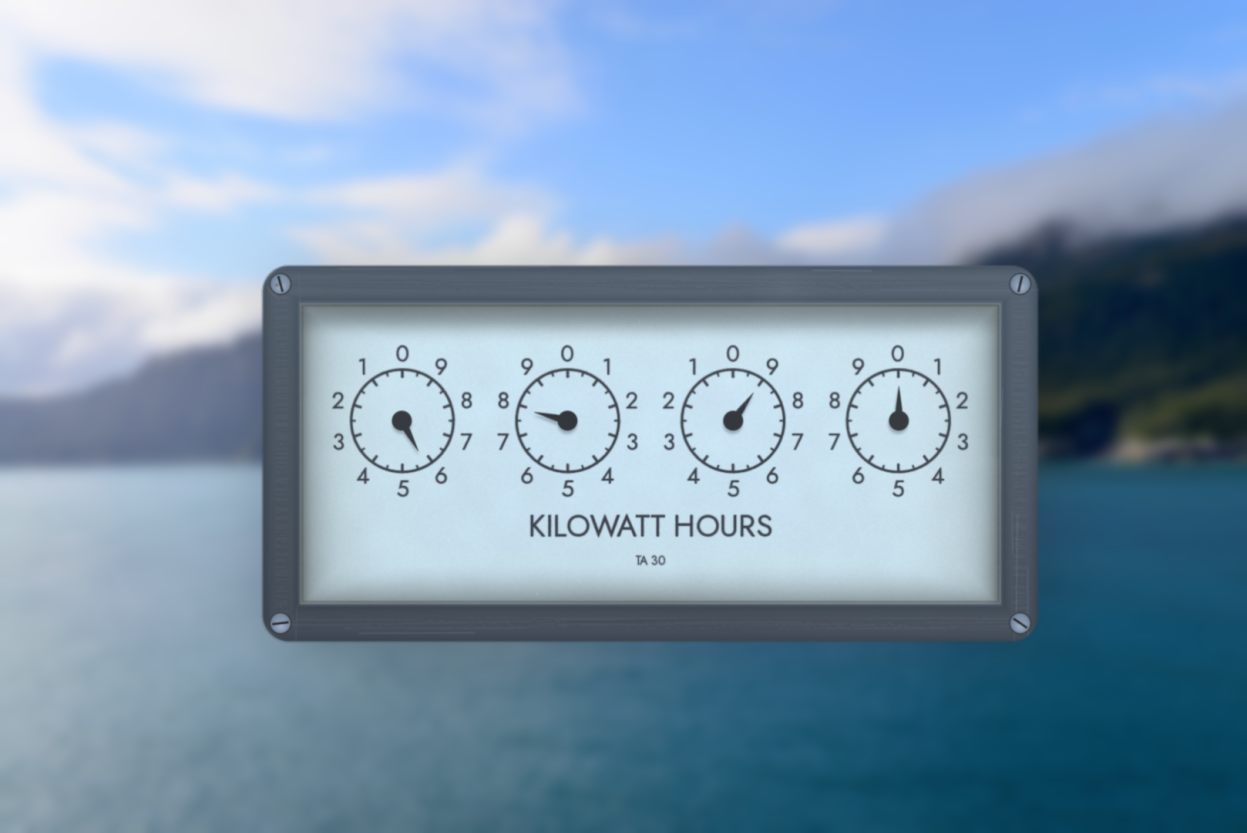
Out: kWh 5790
